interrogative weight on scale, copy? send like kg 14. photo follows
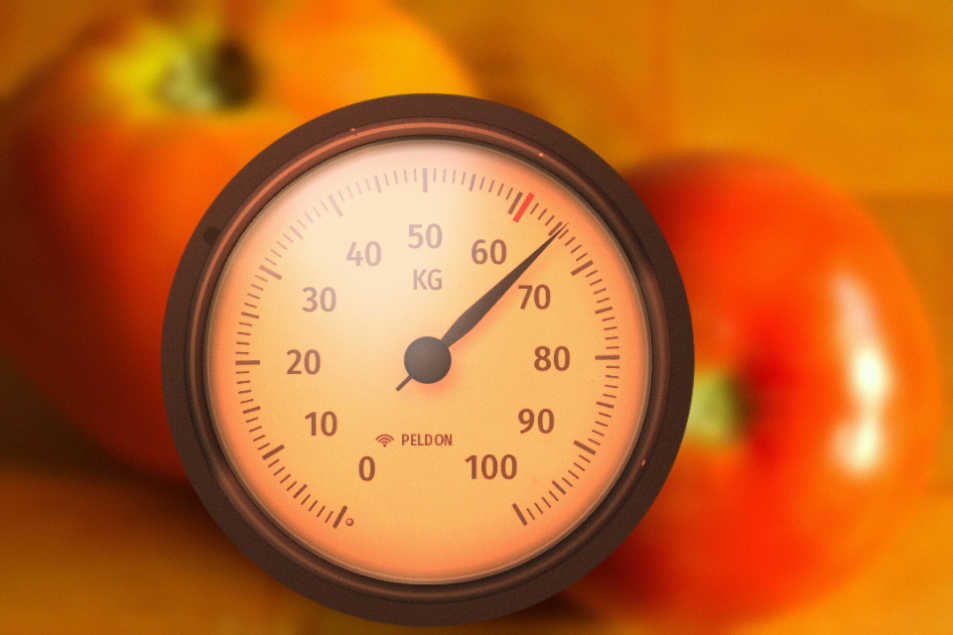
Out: kg 65.5
